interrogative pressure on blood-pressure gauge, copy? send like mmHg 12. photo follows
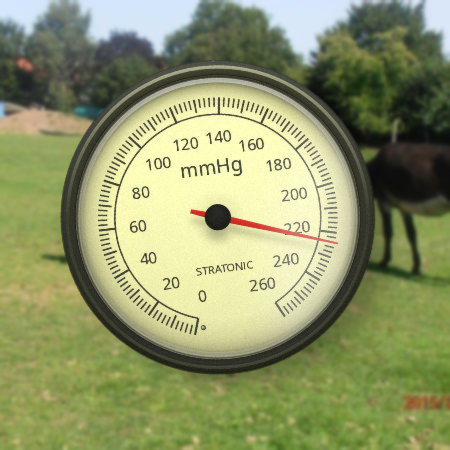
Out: mmHg 224
